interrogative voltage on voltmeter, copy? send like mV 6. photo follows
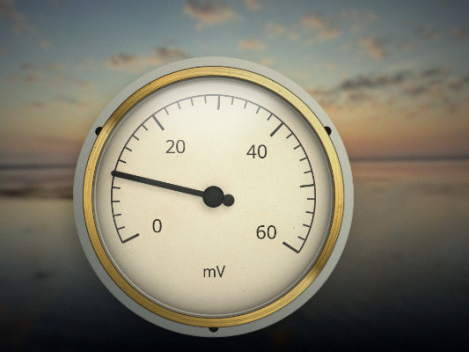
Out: mV 10
